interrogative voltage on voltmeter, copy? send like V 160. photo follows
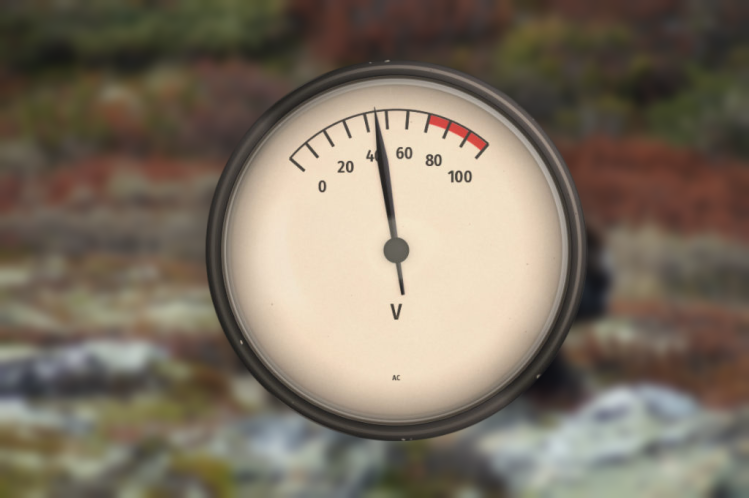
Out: V 45
